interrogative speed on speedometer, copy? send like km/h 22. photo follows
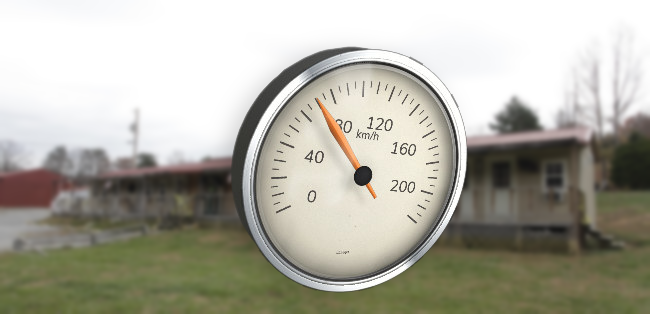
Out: km/h 70
